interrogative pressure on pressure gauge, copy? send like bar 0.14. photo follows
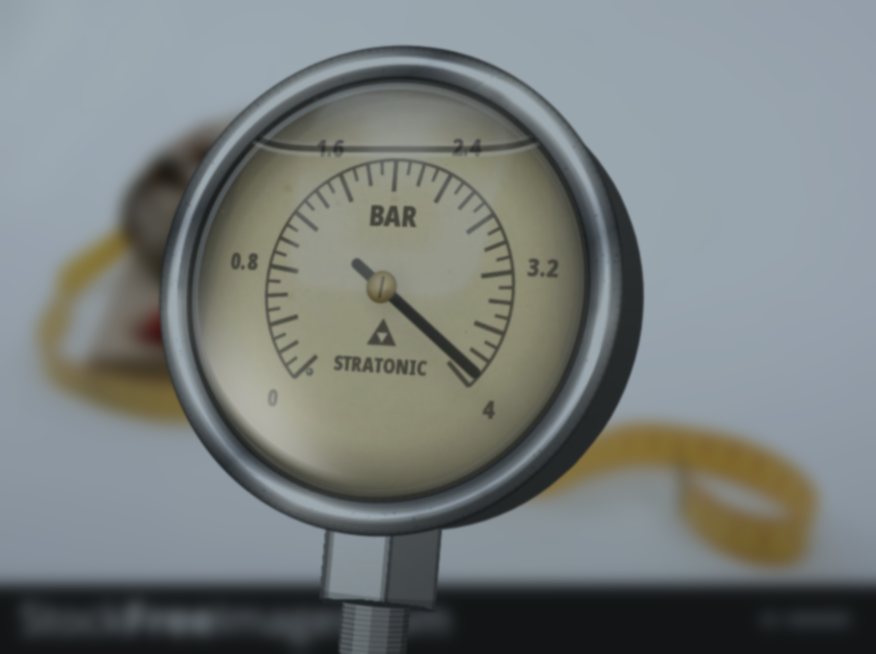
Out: bar 3.9
